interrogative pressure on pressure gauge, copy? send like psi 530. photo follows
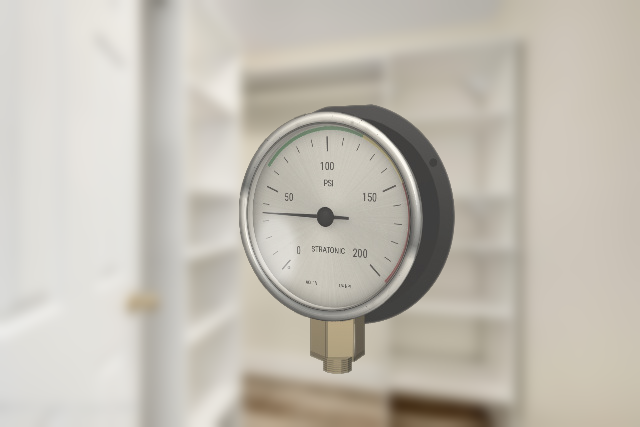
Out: psi 35
